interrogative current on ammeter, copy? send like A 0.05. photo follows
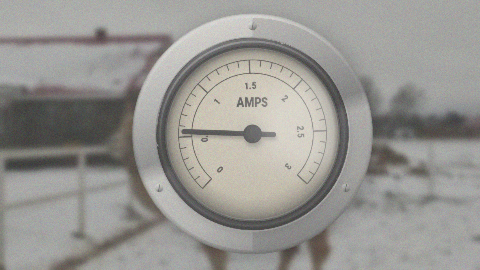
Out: A 0.55
